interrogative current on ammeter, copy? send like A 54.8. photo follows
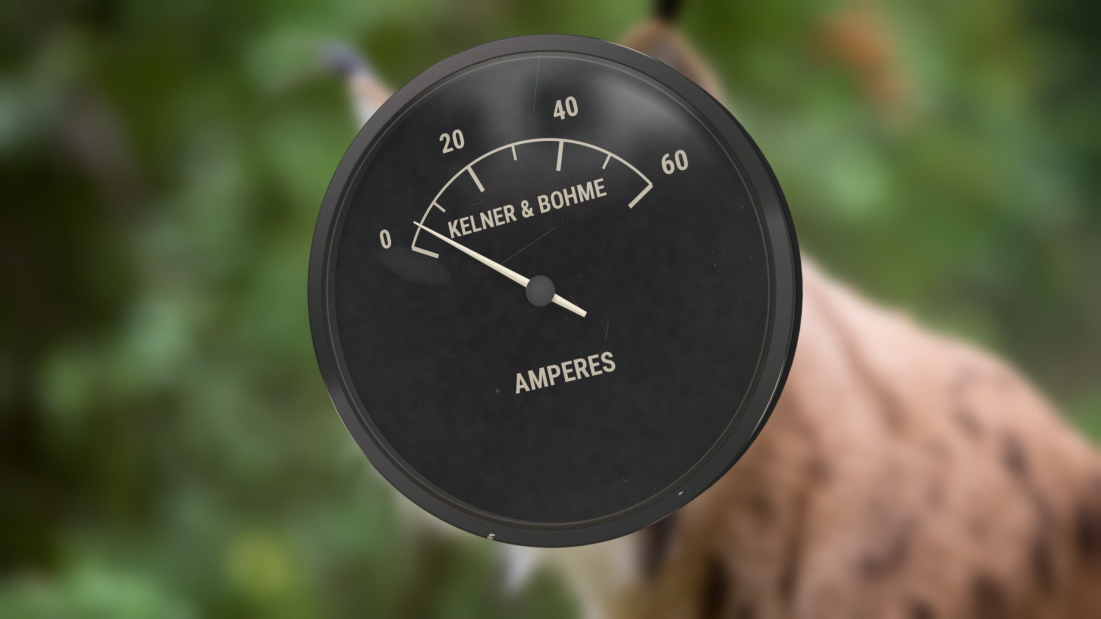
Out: A 5
